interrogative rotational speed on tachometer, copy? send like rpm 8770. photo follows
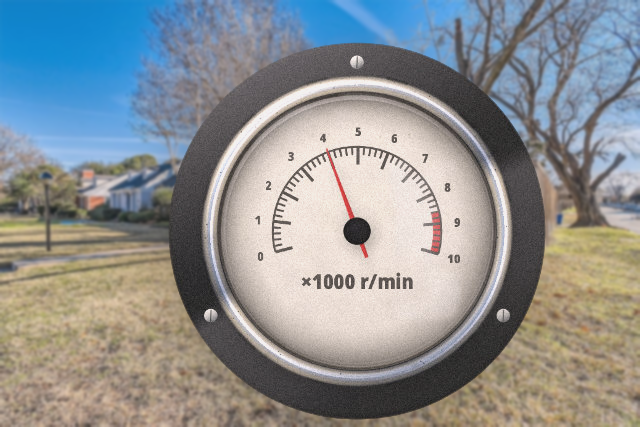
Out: rpm 4000
